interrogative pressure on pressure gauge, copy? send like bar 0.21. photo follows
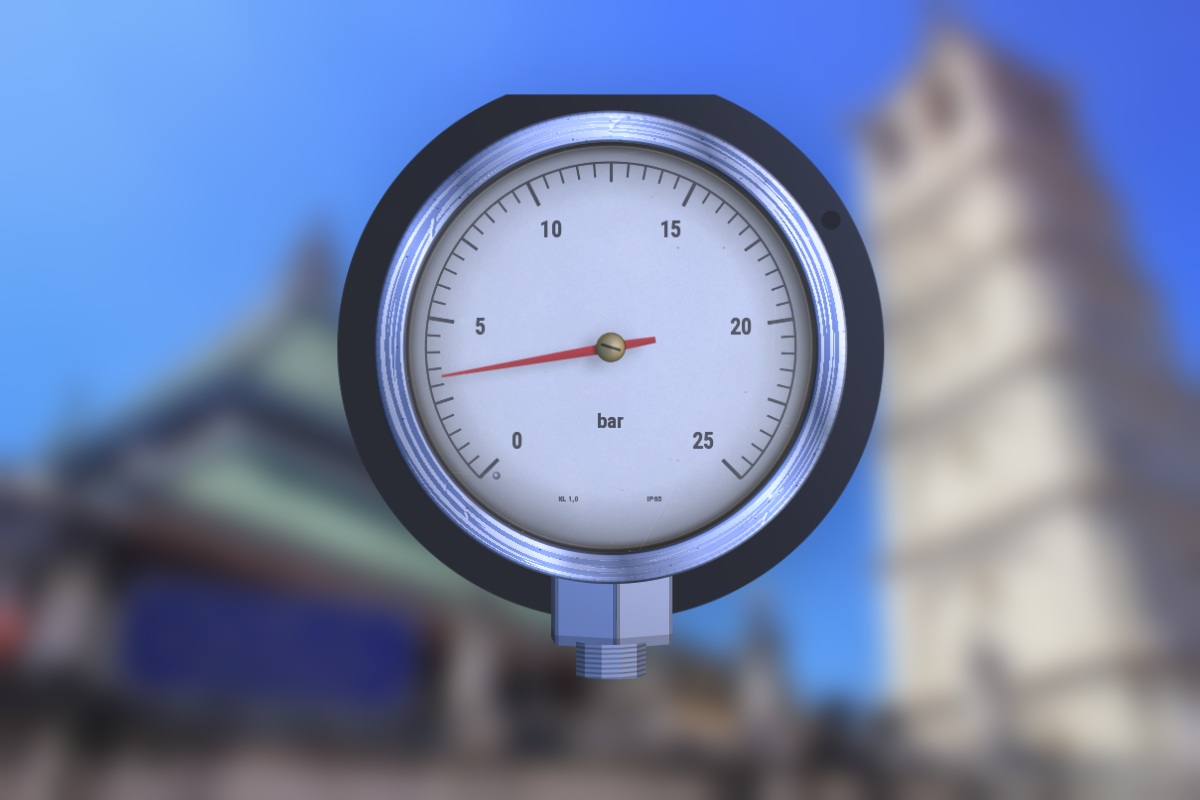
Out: bar 3.25
